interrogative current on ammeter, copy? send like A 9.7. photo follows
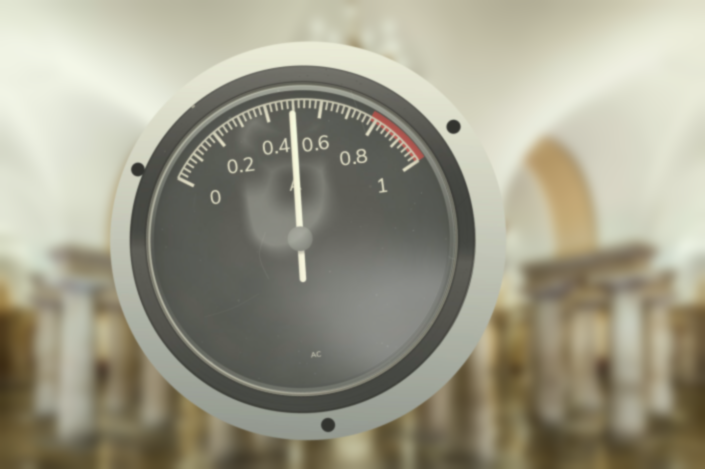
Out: A 0.5
